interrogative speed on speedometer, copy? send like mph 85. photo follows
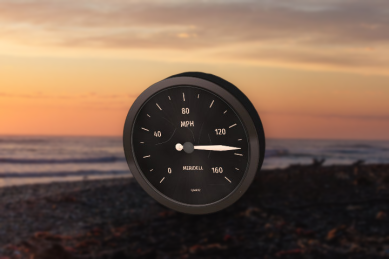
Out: mph 135
